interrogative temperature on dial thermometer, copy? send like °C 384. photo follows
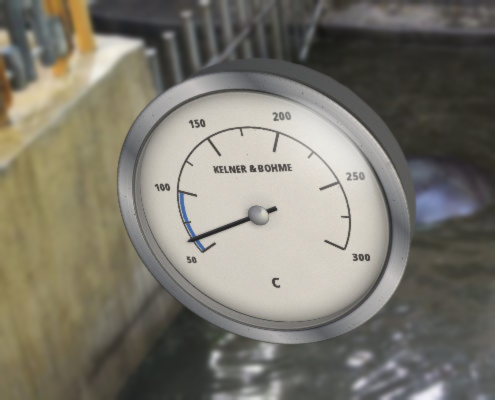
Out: °C 62.5
